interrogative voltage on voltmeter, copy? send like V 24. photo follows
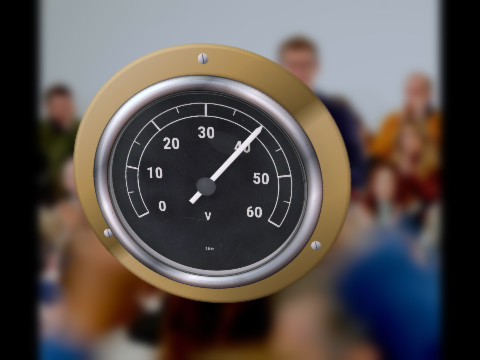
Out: V 40
